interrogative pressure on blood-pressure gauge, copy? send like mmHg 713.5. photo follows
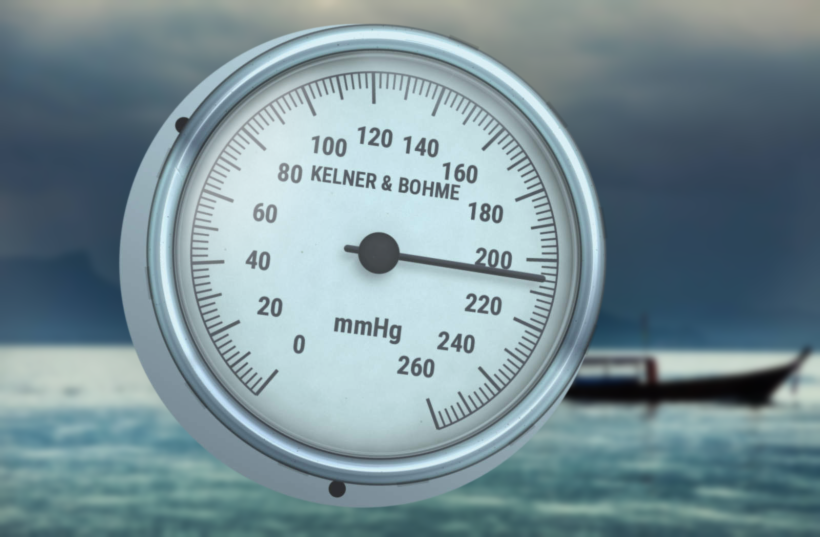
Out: mmHg 206
